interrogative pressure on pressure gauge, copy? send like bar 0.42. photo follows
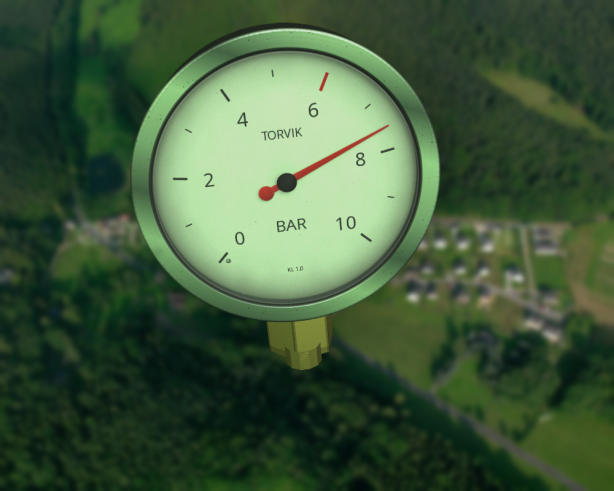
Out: bar 7.5
